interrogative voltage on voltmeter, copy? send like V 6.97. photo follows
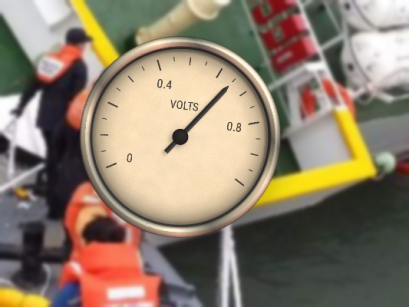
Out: V 0.65
